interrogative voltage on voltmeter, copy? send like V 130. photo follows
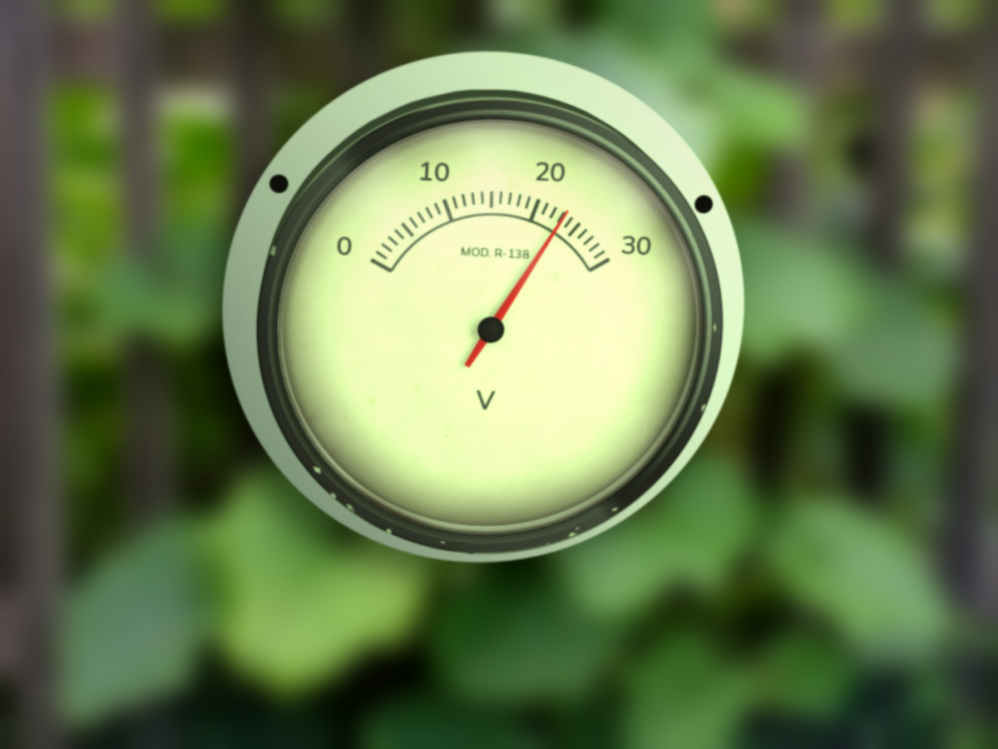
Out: V 23
